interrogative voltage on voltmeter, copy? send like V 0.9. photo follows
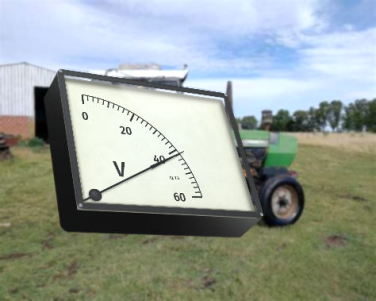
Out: V 42
